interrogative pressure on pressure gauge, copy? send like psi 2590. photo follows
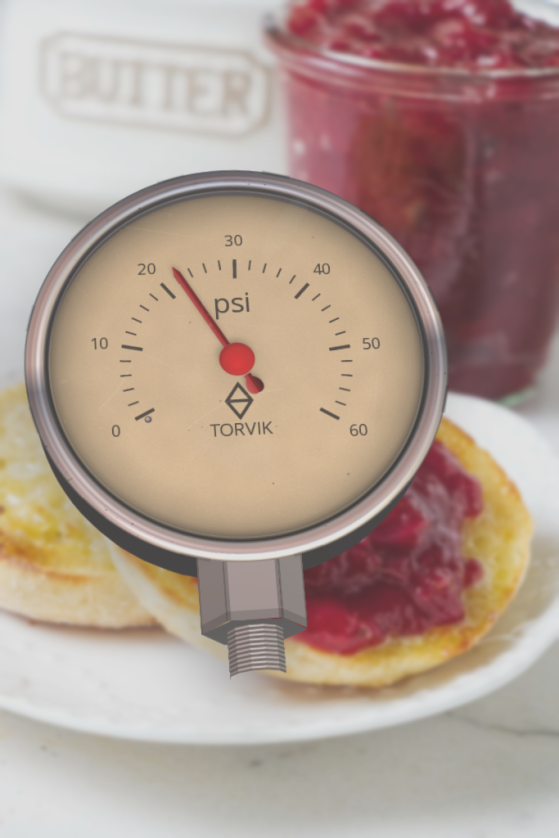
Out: psi 22
